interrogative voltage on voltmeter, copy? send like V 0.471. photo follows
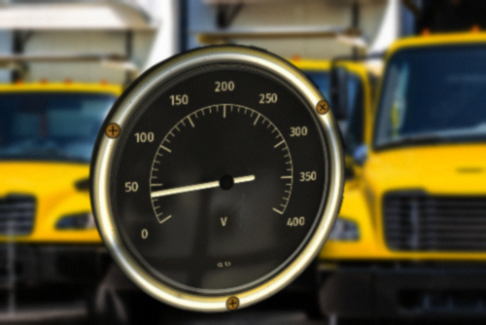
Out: V 40
